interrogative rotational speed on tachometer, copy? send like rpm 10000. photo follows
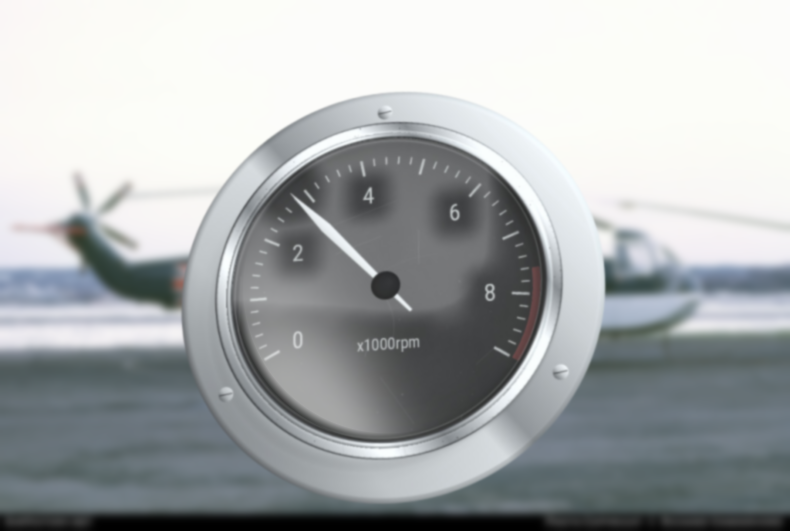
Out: rpm 2800
